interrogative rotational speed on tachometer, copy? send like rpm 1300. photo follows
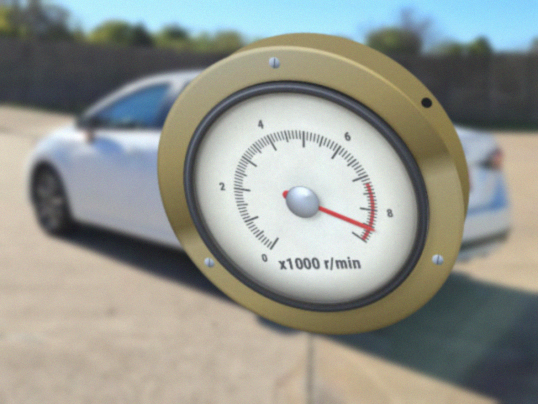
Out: rpm 8500
